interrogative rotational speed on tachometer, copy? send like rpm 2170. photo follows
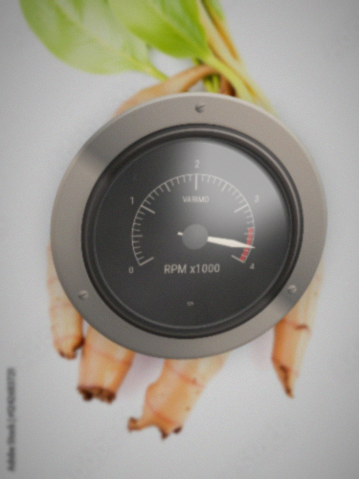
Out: rpm 3700
